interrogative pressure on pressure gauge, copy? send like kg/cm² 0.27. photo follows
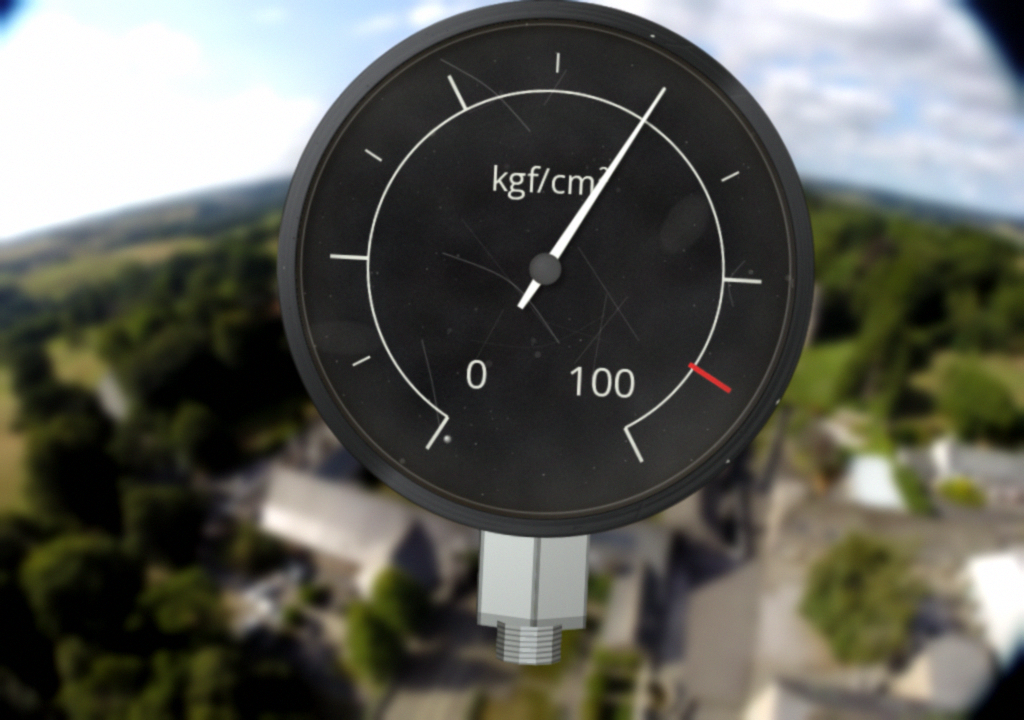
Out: kg/cm² 60
